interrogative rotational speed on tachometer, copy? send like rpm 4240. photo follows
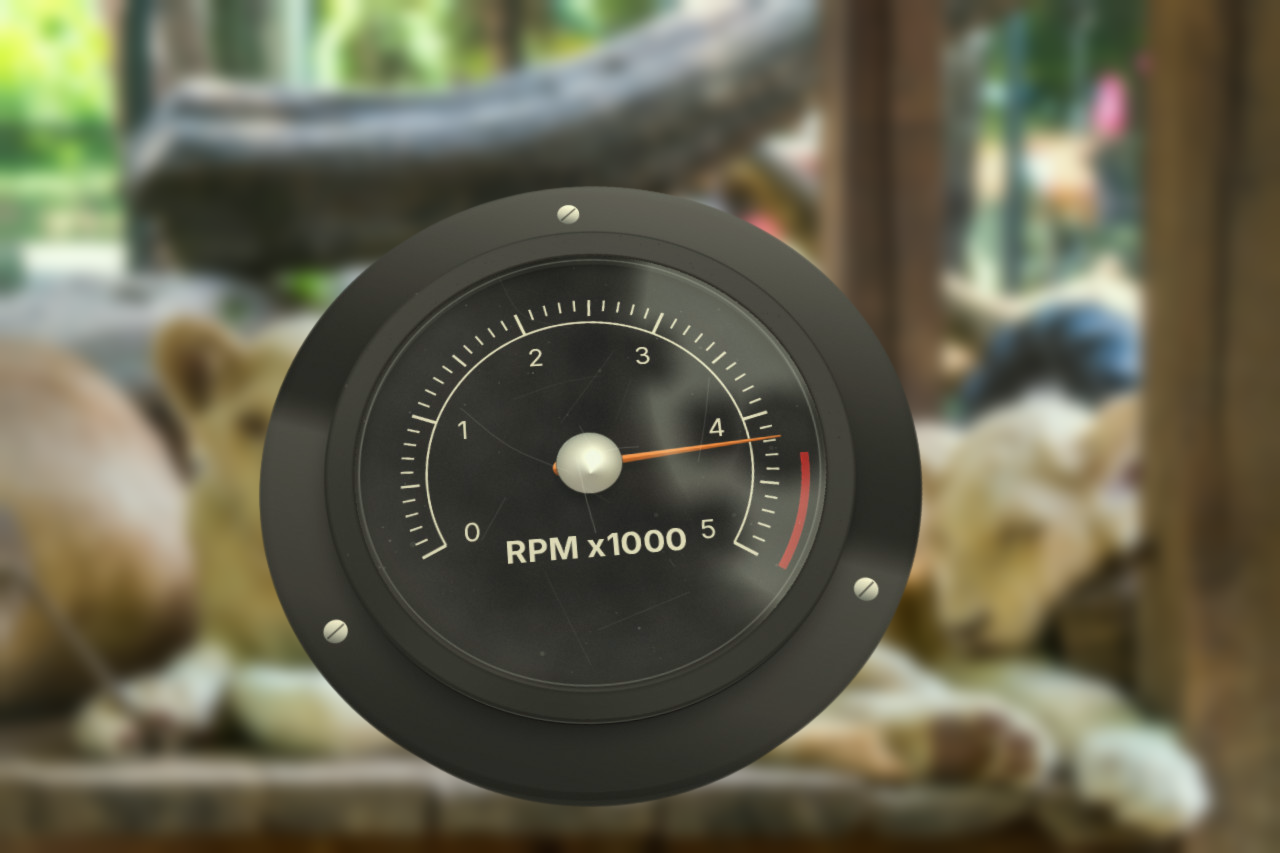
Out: rpm 4200
